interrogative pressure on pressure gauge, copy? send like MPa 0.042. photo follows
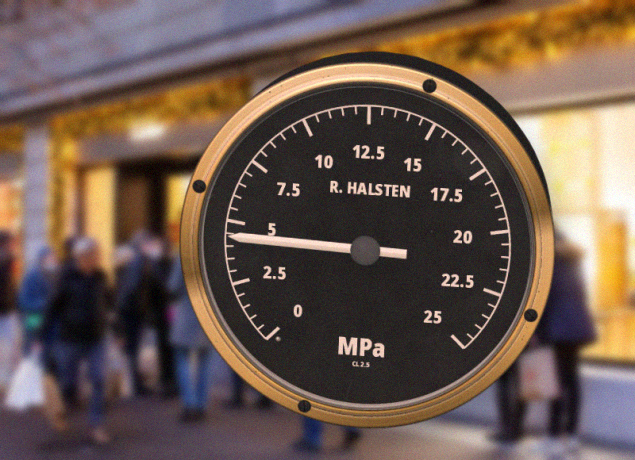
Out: MPa 4.5
